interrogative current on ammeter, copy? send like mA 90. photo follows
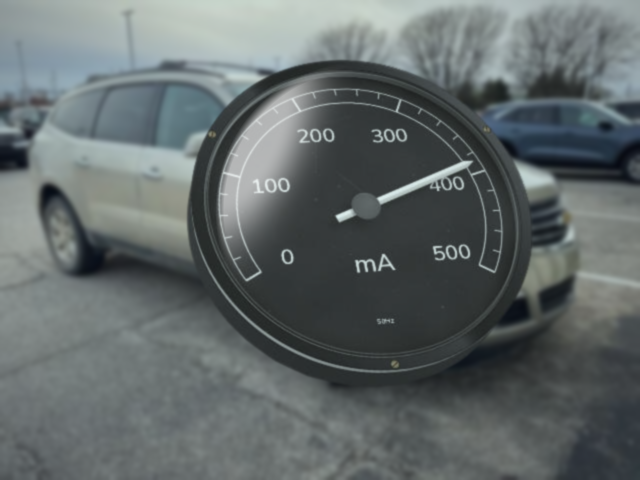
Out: mA 390
